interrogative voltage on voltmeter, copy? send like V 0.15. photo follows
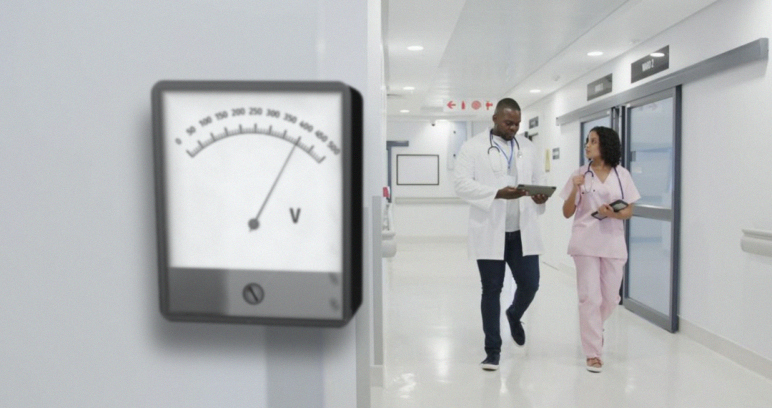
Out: V 400
